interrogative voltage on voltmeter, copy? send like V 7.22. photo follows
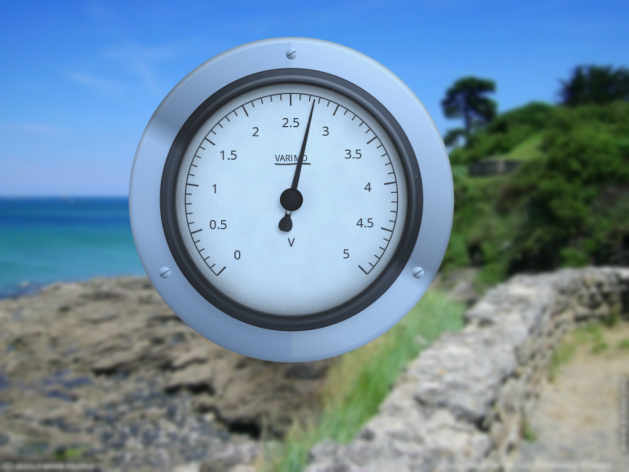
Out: V 2.75
